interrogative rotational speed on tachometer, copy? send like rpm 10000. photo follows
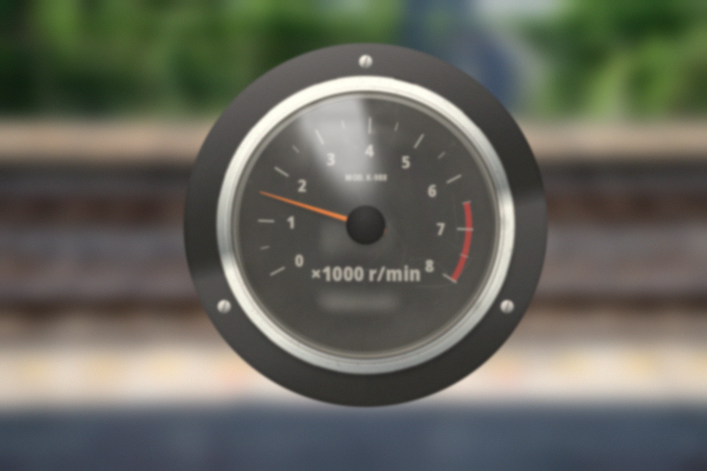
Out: rpm 1500
